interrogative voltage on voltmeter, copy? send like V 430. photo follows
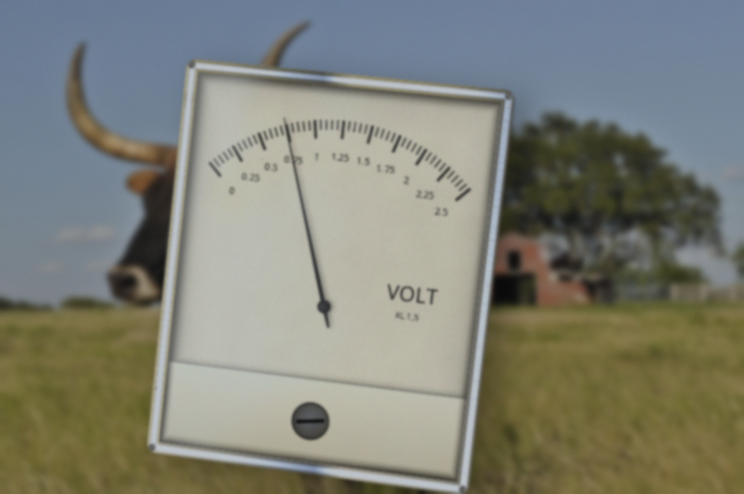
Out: V 0.75
